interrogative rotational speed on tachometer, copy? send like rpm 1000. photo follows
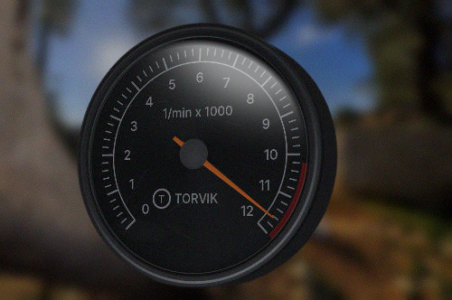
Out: rpm 11600
